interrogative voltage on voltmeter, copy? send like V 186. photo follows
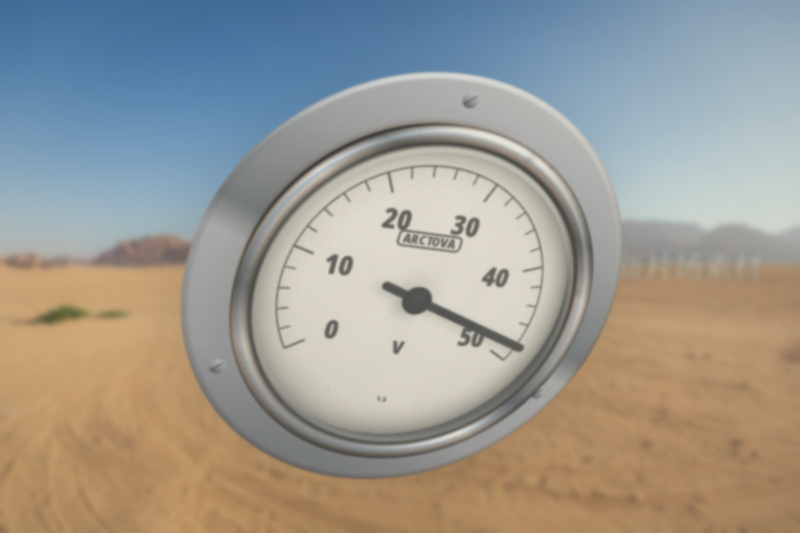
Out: V 48
